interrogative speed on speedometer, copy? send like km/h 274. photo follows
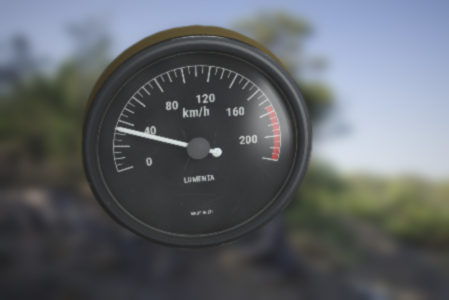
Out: km/h 35
